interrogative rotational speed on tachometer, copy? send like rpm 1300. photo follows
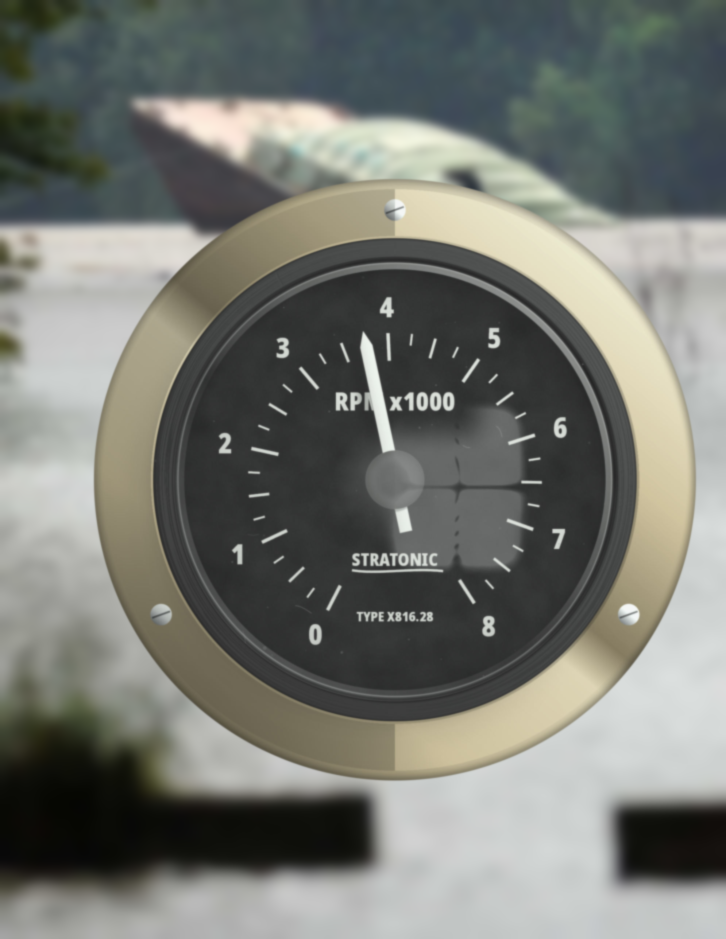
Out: rpm 3750
